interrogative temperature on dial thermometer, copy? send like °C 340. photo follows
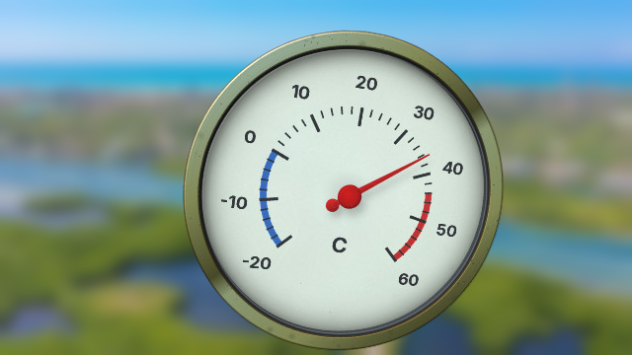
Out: °C 36
